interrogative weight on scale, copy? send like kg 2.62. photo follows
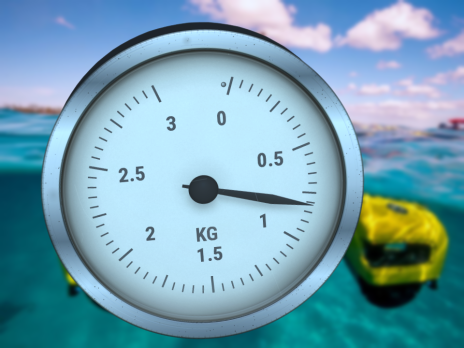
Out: kg 0.8
